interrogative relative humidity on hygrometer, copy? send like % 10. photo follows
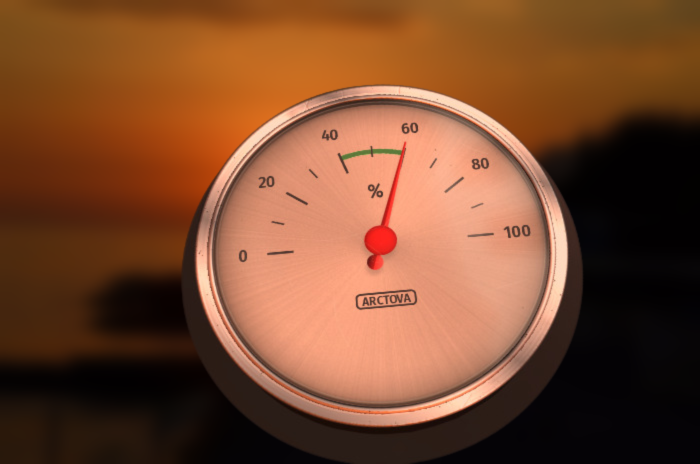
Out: % 60
